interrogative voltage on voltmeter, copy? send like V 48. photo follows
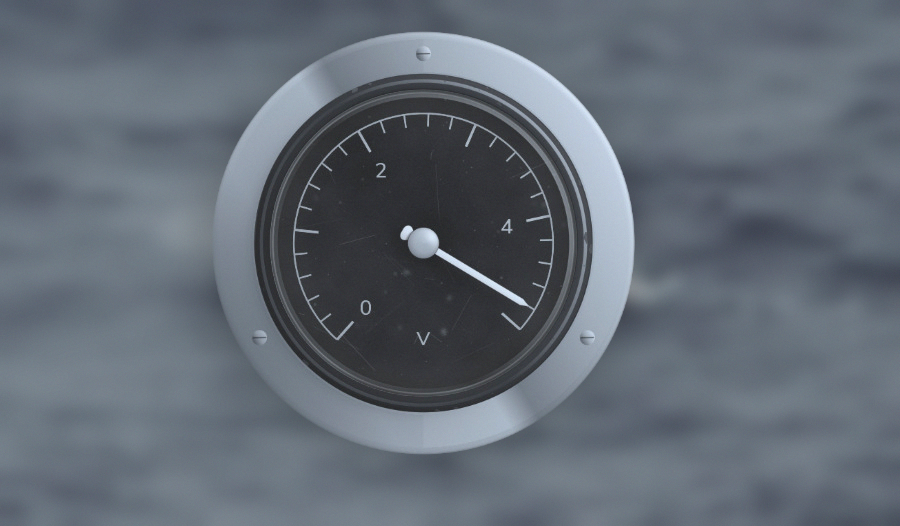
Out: V 4.8
